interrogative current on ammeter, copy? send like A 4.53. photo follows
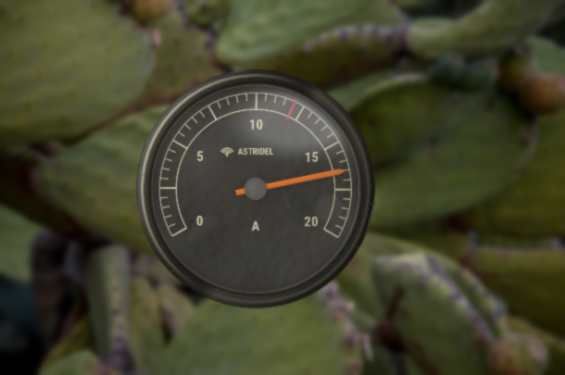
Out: A 16.5
